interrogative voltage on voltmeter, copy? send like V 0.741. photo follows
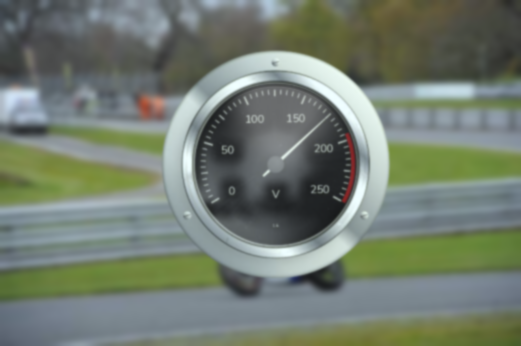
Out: V 175
